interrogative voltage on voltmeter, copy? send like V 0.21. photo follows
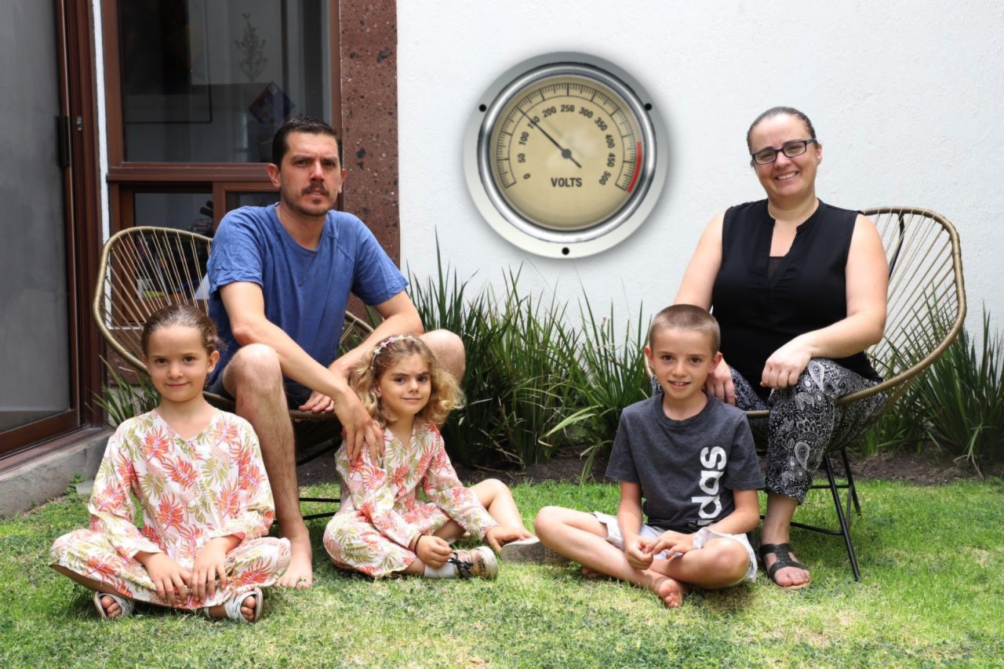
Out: V 150
